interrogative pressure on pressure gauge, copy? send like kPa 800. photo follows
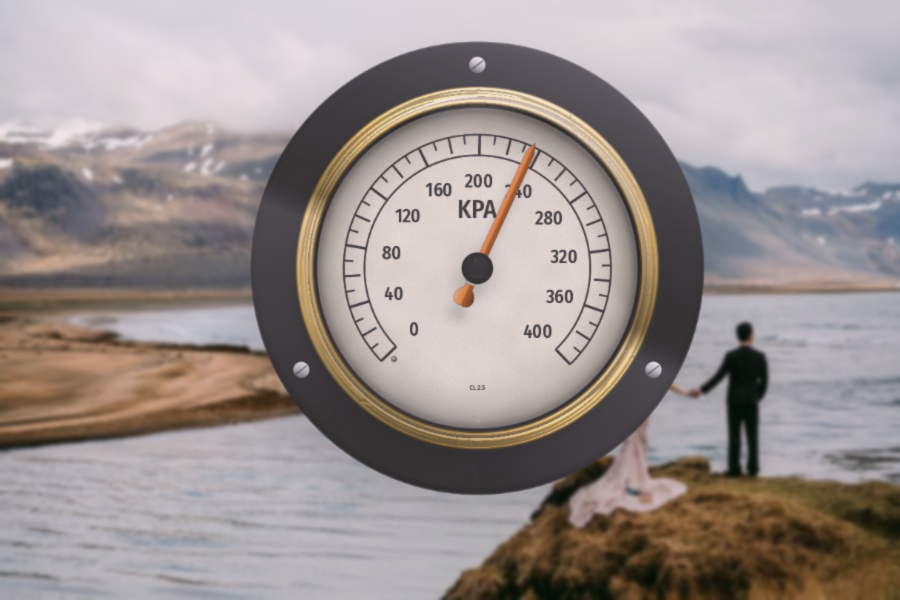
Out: kPa 235
